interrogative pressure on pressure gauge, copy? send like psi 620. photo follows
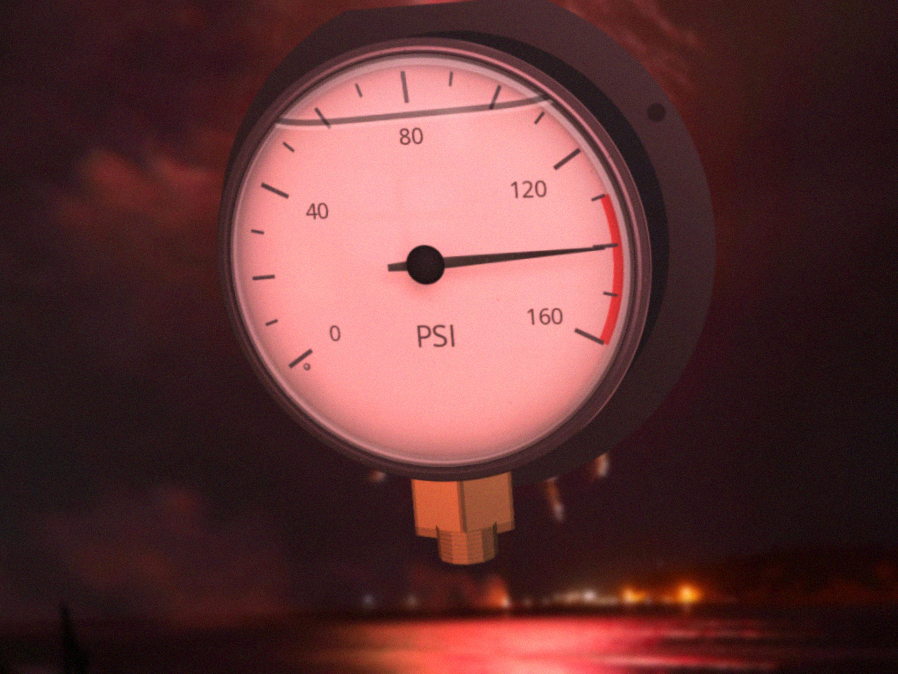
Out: psi 140
